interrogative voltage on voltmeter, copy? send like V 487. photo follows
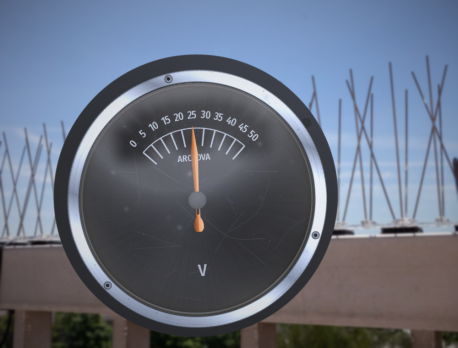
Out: V 25
